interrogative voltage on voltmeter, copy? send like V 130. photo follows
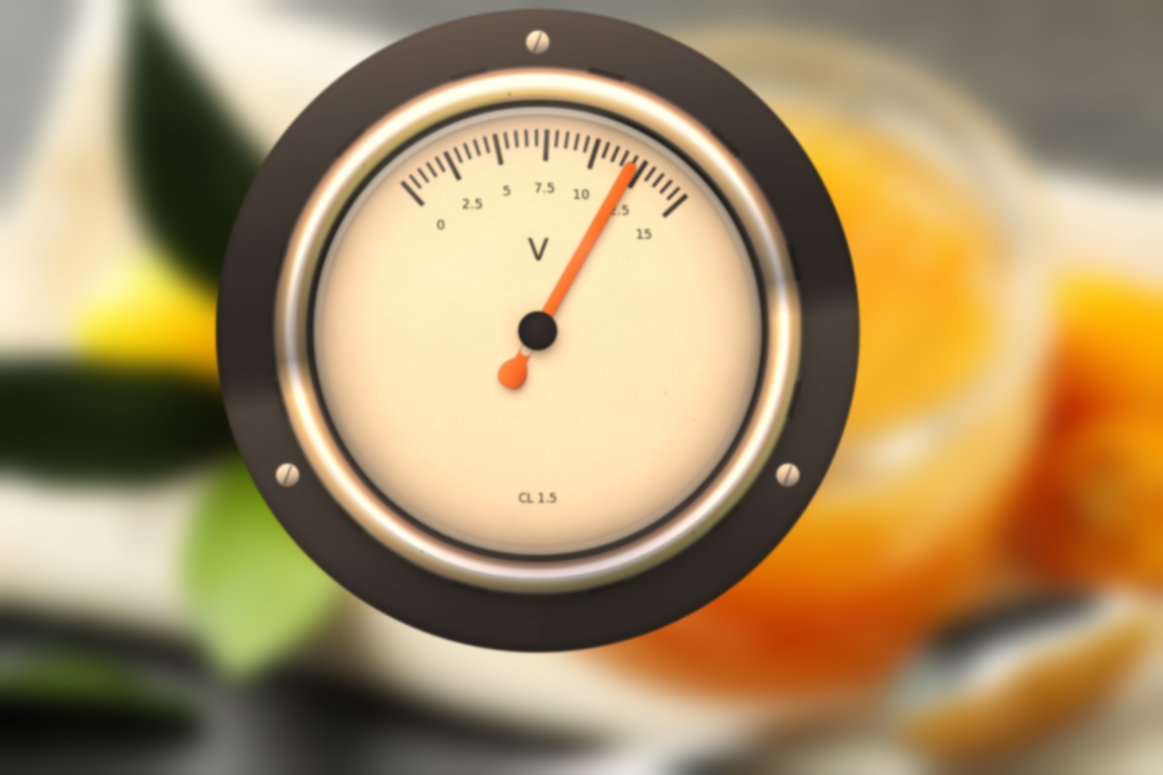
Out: V 12
